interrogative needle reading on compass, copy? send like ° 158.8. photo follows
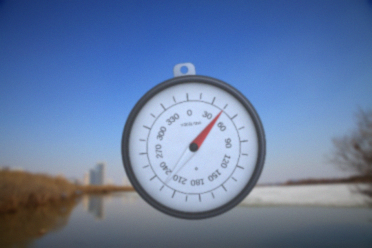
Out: ° 45
